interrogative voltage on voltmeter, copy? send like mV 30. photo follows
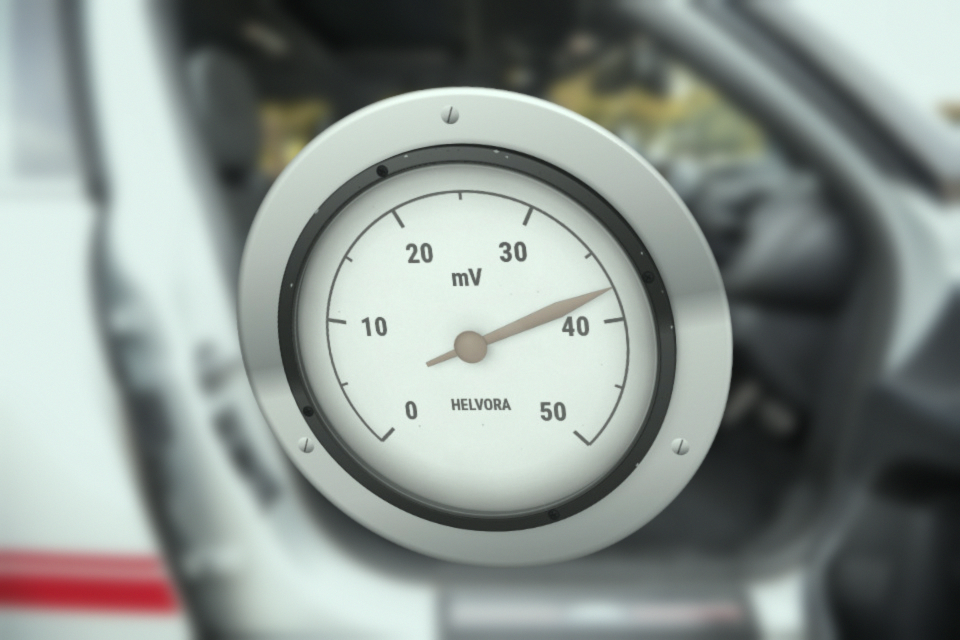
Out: mV 37.5
